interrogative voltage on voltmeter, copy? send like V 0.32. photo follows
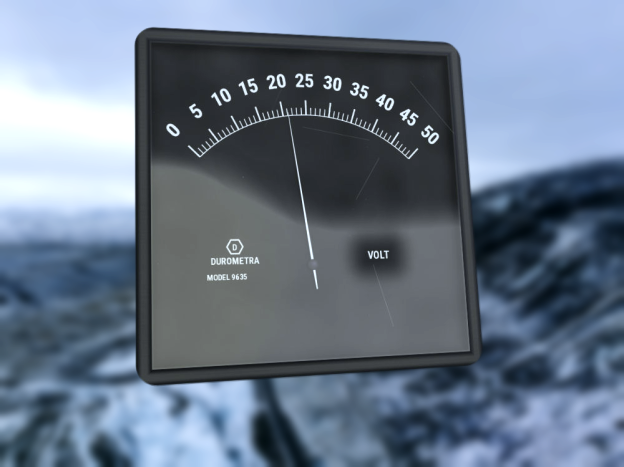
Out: V 21
